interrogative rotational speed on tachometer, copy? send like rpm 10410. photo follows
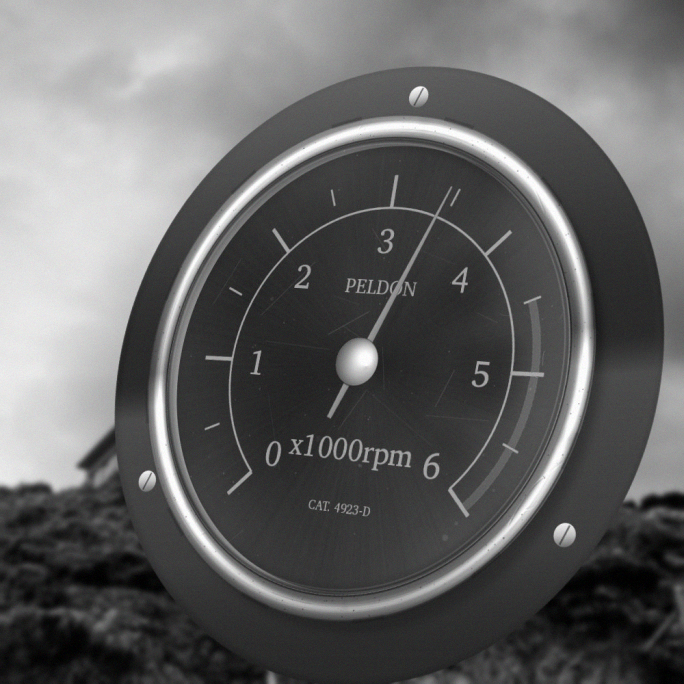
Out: rpm 3500
